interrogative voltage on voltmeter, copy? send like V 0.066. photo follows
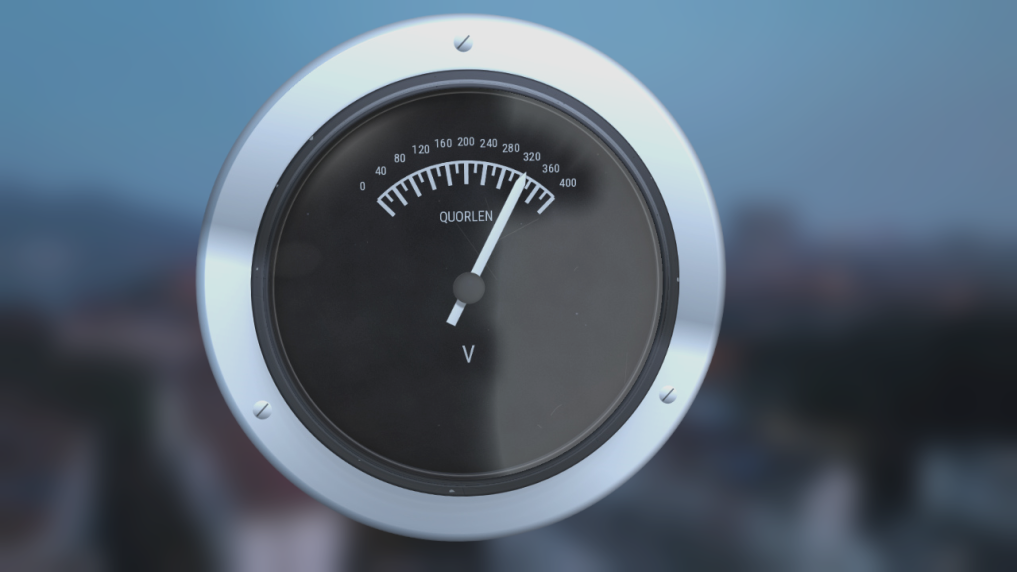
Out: V 320
